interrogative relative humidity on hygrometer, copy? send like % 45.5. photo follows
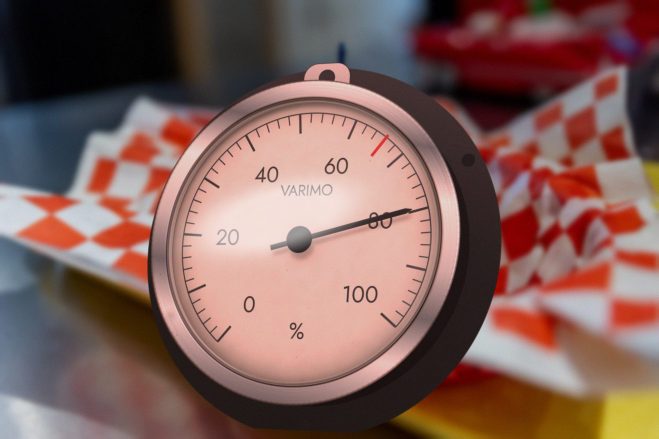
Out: % 80
